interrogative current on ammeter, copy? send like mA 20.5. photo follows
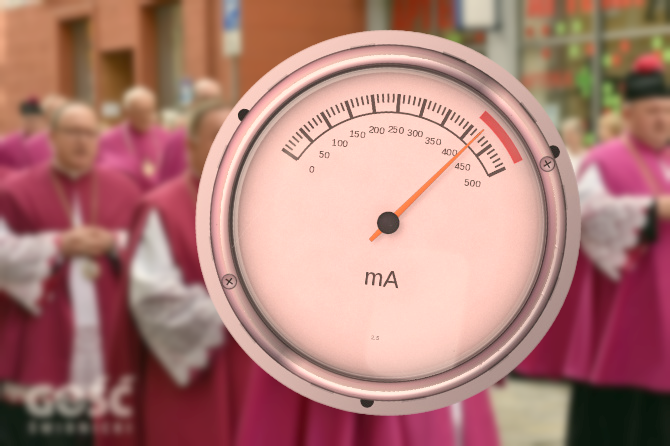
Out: mA 420
